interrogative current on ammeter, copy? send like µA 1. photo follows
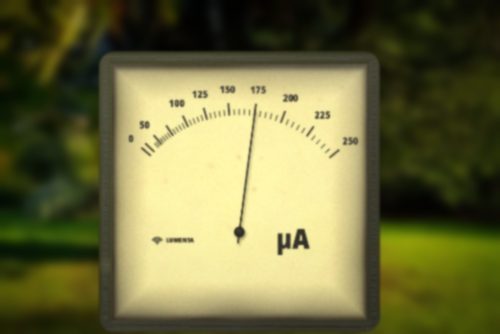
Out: µA 175
